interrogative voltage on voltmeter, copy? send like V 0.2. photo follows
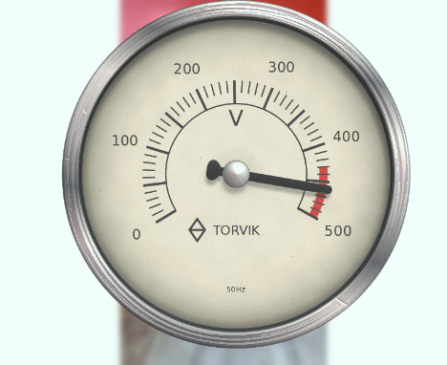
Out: V 460
